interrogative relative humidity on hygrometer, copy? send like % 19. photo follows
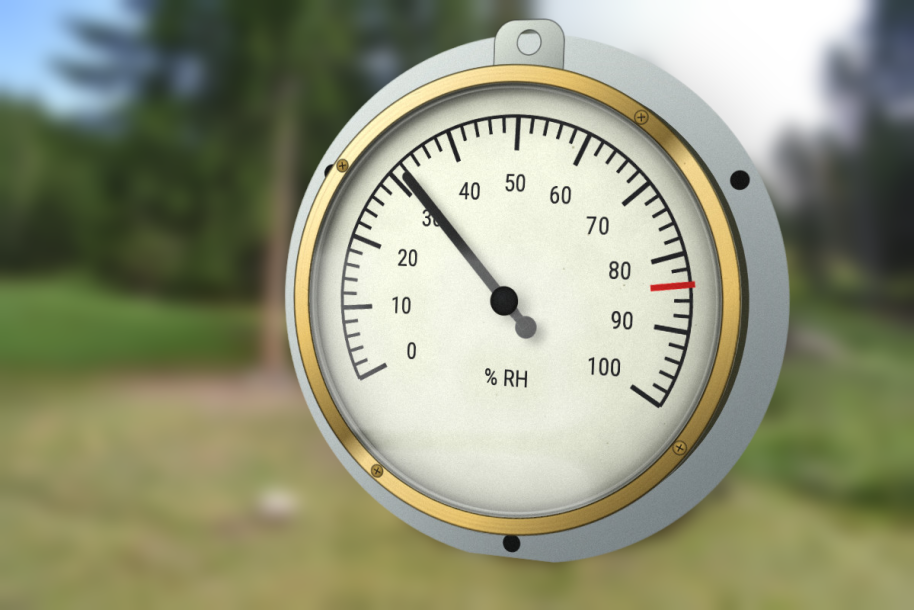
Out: % 32
